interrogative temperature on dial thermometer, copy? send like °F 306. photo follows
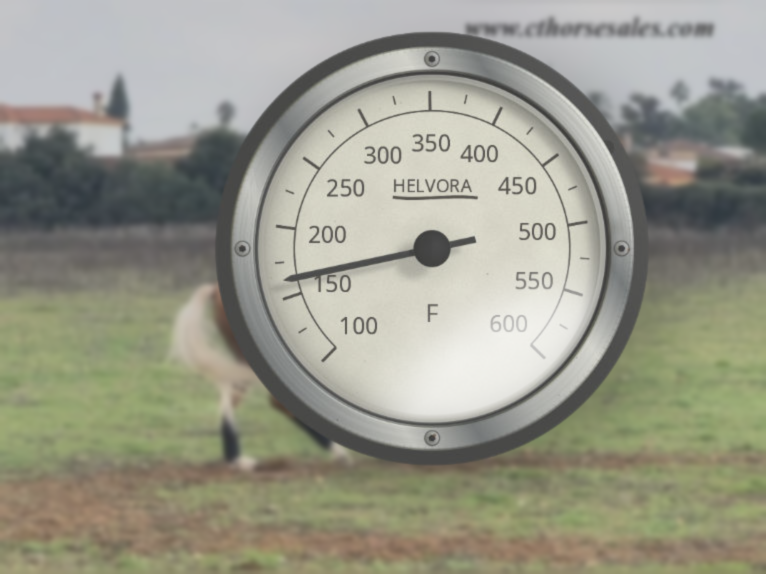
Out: °F 162.5
